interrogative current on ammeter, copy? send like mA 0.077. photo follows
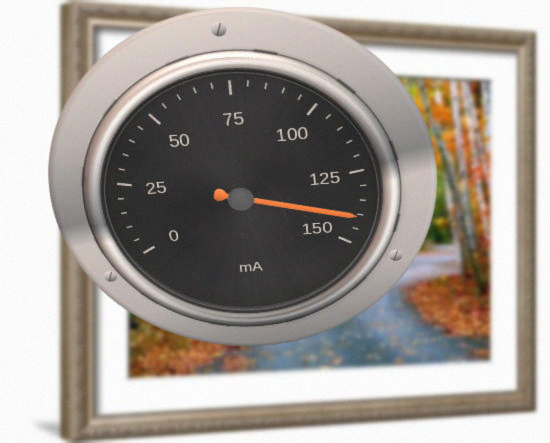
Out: mA 140
